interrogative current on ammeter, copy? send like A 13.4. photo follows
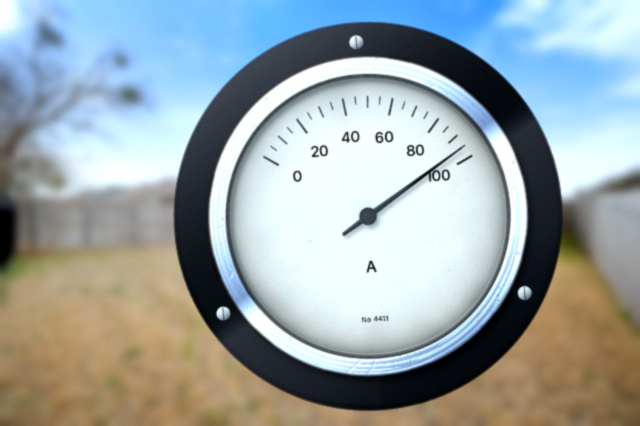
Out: A 95
